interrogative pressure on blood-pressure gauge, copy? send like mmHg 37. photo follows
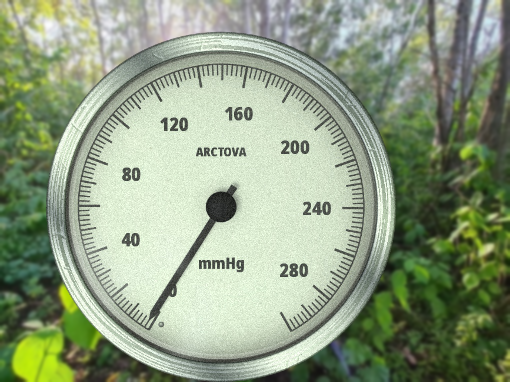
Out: mmHg 2
